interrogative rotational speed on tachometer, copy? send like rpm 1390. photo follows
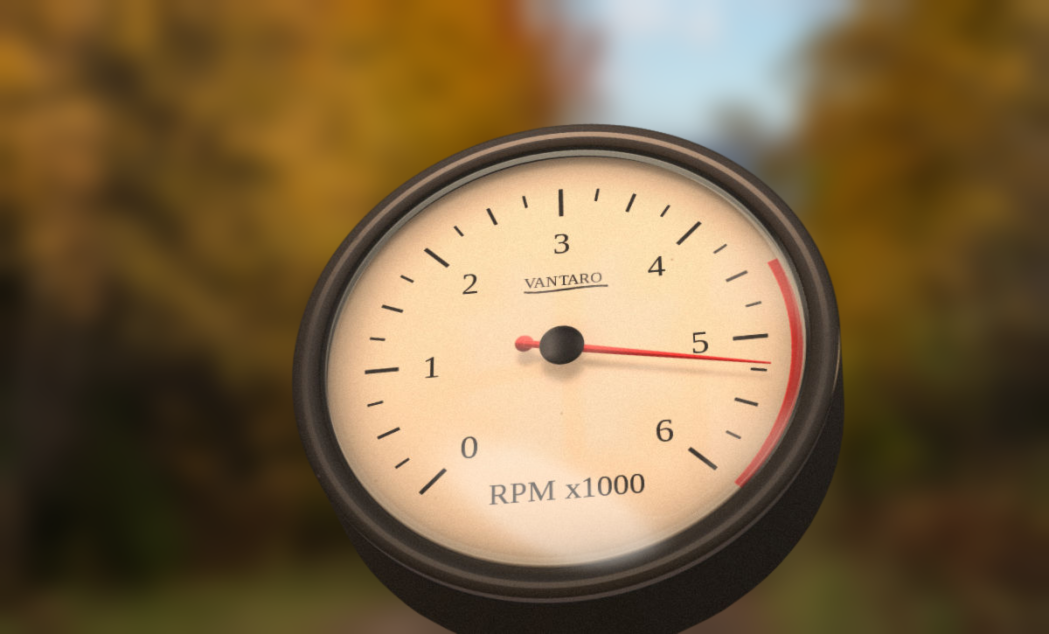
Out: rpm 5250
